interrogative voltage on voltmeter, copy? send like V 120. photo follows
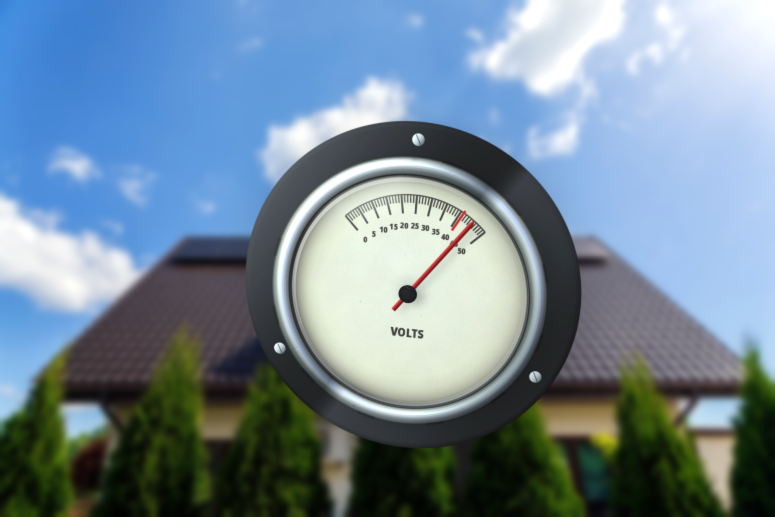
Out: V 45
